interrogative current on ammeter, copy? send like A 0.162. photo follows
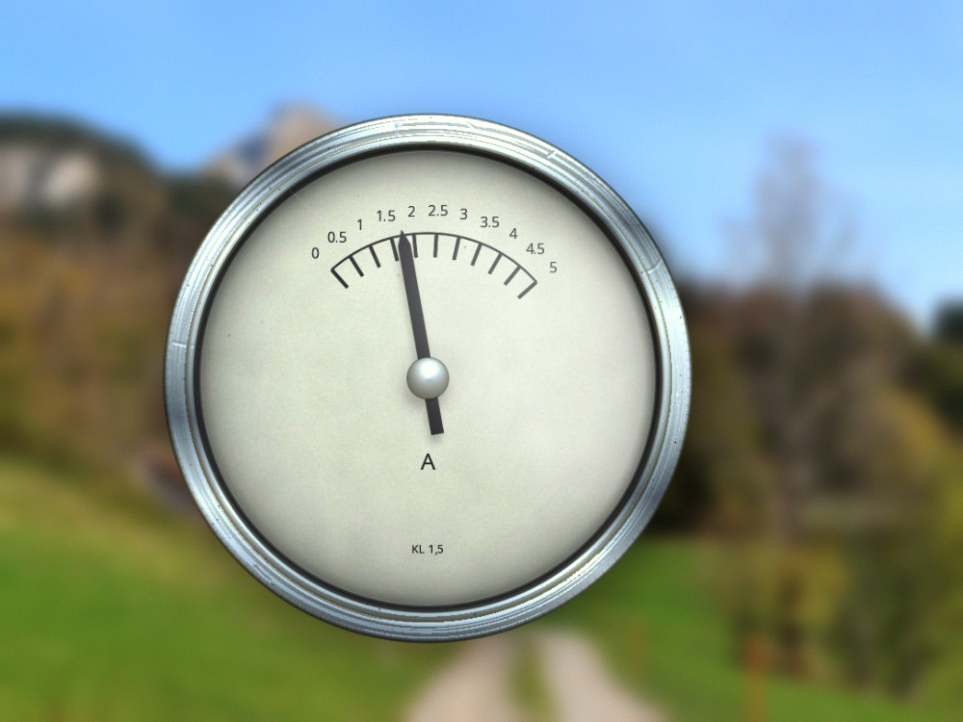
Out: A 1.75
